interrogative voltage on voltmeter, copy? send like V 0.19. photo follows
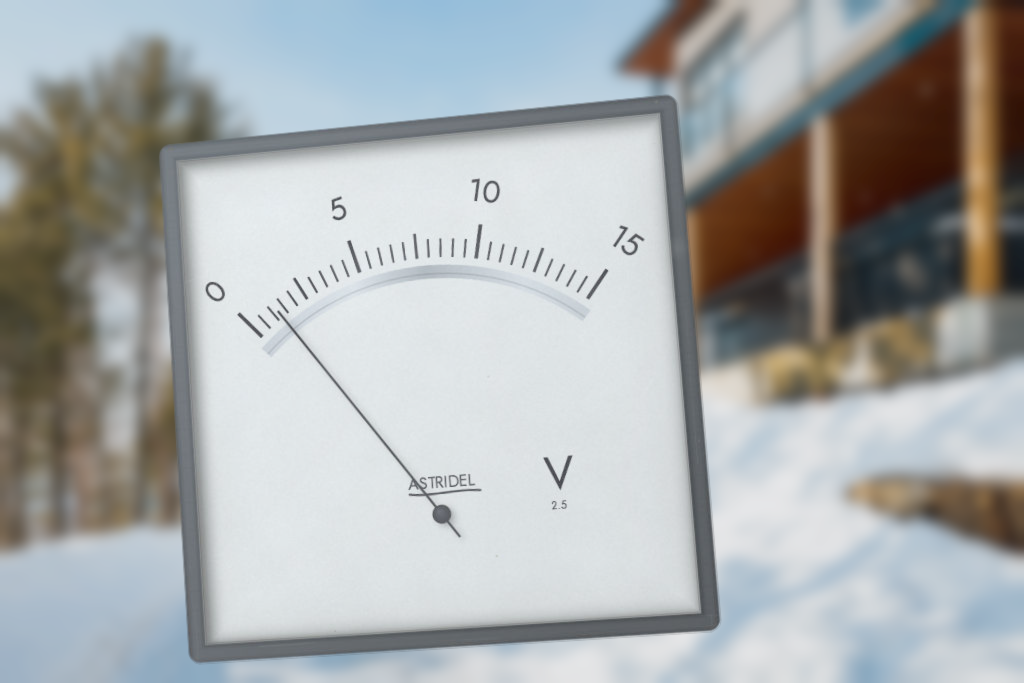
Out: V 1.25
